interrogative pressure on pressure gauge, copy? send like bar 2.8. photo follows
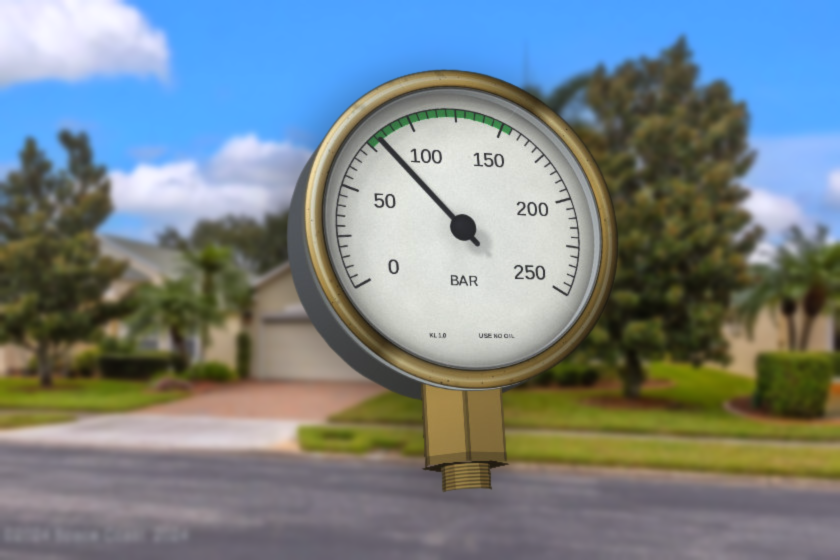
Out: bar 80
